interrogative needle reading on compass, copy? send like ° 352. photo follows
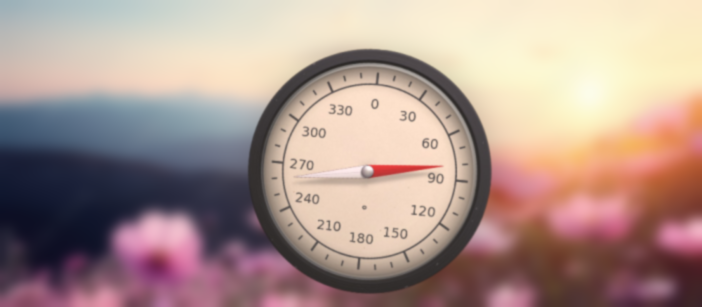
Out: ° 80
